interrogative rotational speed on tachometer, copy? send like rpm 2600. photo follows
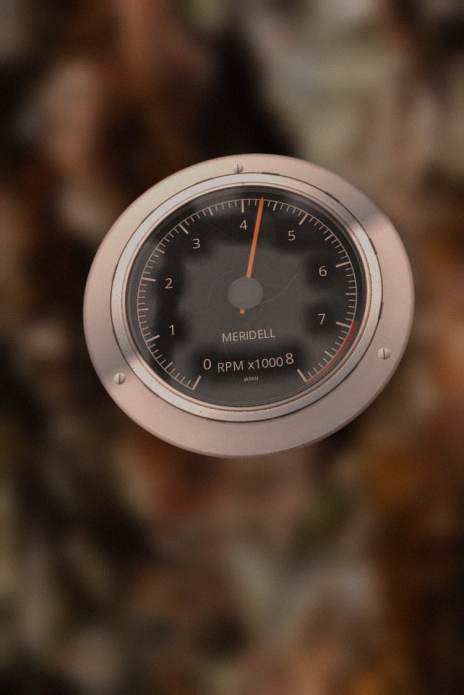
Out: rpm 4300
